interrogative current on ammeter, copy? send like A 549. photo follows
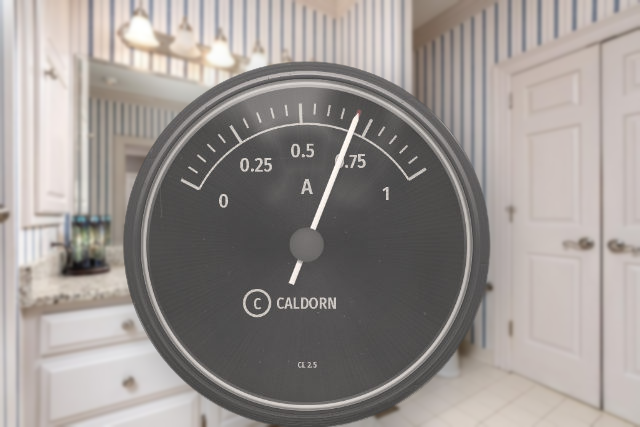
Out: A 0.7
